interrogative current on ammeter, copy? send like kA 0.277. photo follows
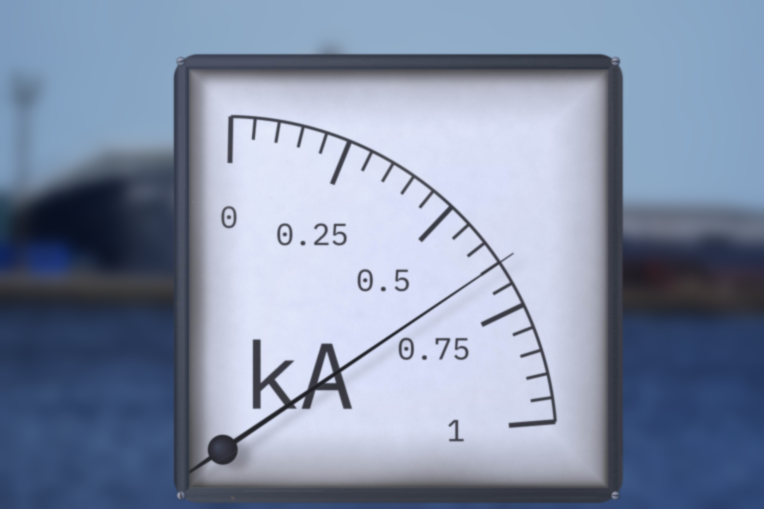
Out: kA 0.65
